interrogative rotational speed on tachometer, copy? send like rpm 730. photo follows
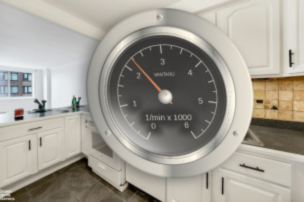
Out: rpm 2250
